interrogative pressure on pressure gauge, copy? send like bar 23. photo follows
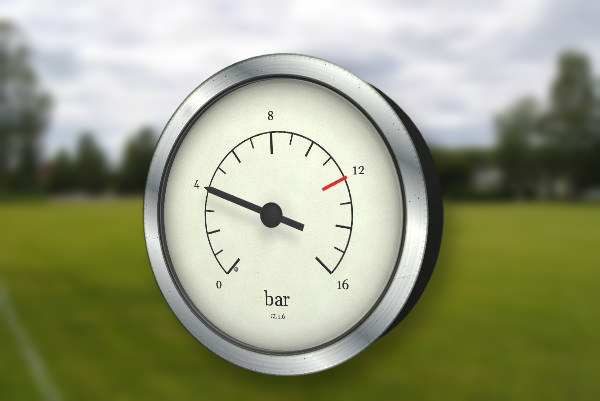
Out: bar 4
